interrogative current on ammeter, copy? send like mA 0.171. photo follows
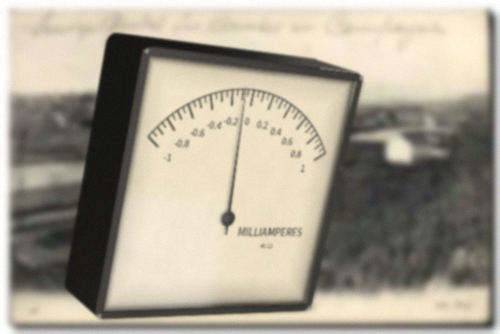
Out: mA -0.1
